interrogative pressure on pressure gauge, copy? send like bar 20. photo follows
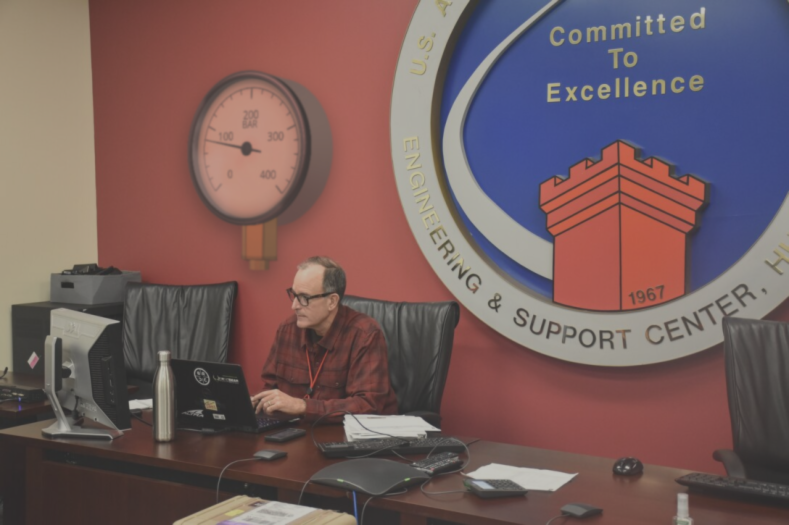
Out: bar 80
